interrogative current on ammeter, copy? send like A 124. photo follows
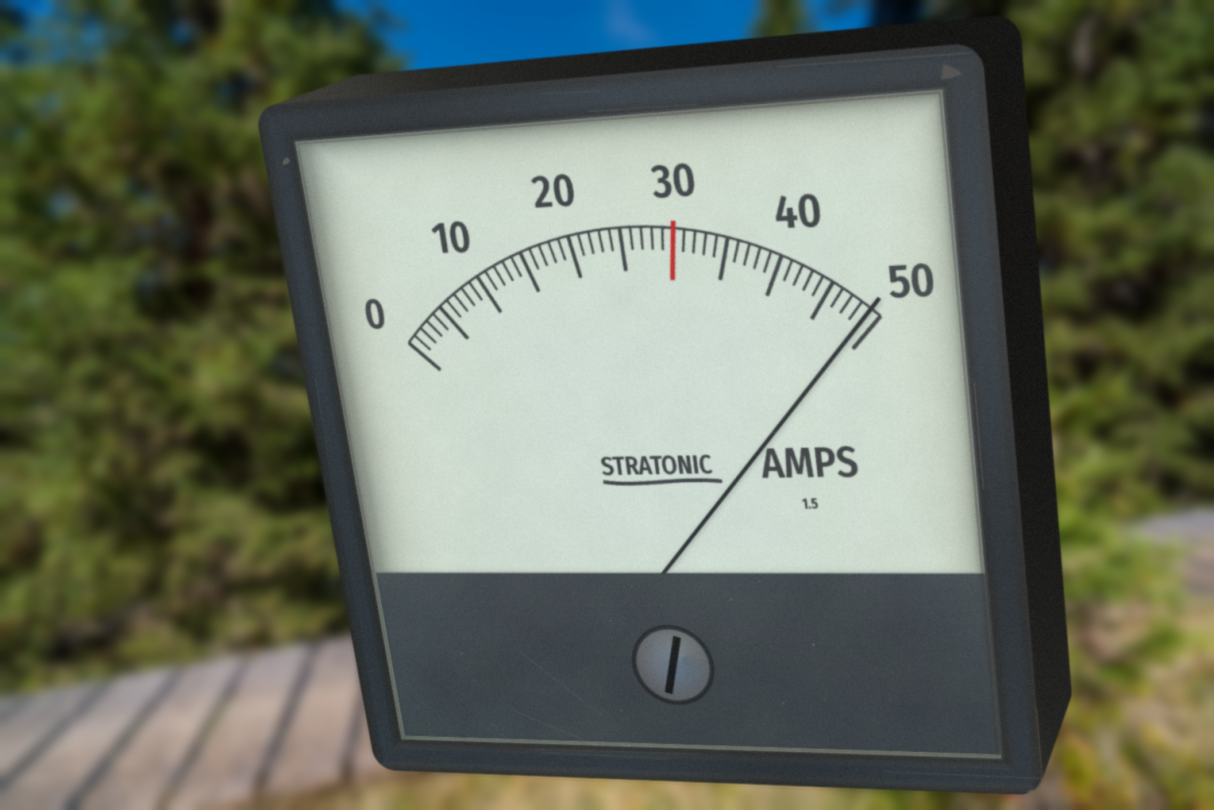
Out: A 49
